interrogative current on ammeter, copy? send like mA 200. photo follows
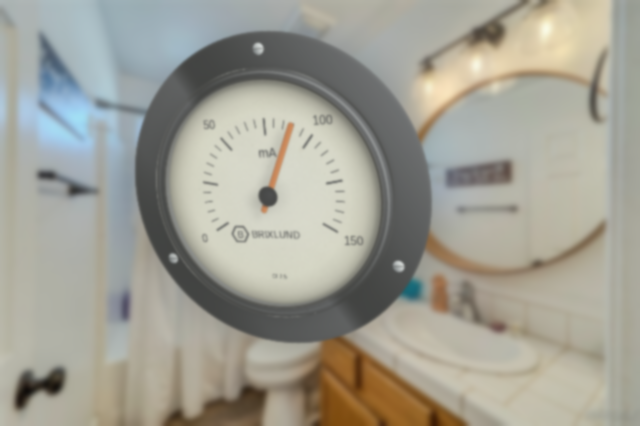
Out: mA 90
